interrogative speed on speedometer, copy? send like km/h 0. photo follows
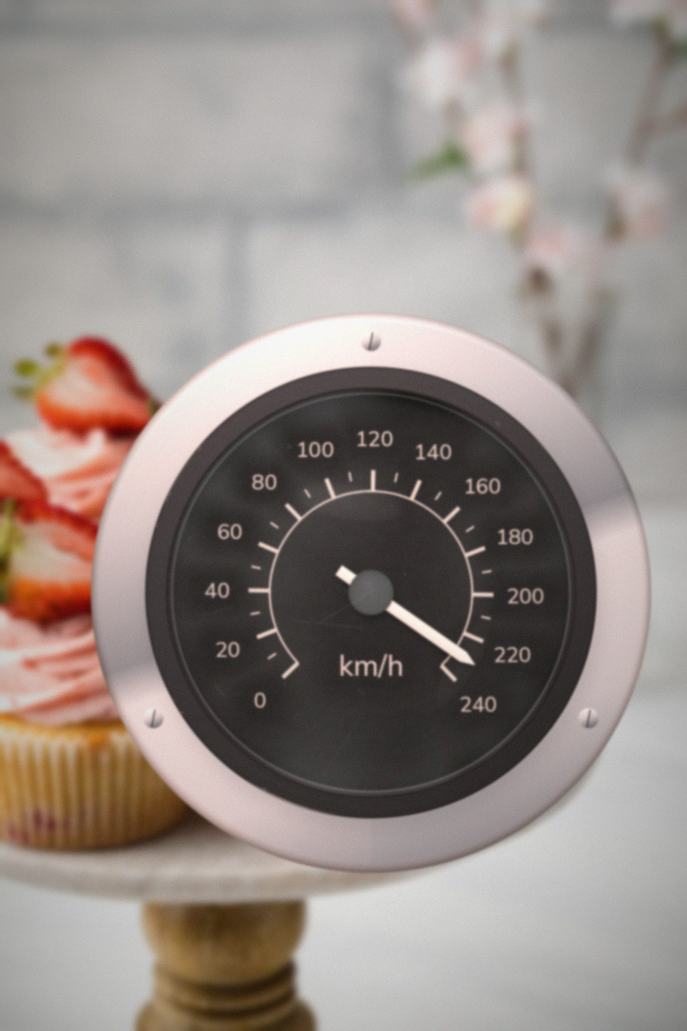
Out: km/h 230
